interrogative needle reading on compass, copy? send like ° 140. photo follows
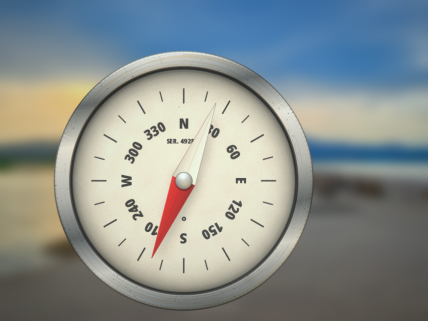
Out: ° 202.5
